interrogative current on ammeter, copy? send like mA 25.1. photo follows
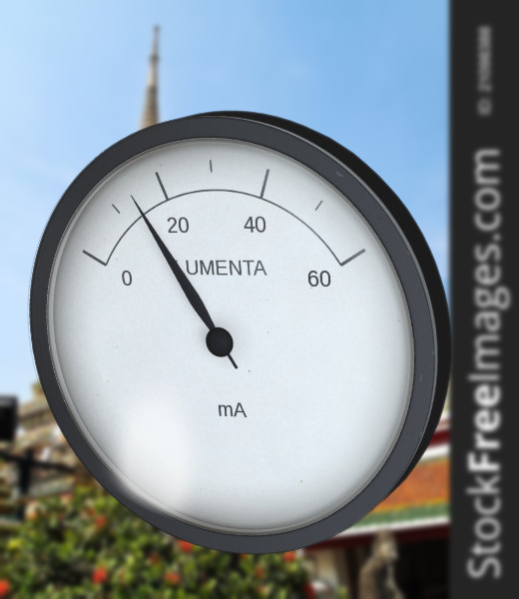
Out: mA 15
